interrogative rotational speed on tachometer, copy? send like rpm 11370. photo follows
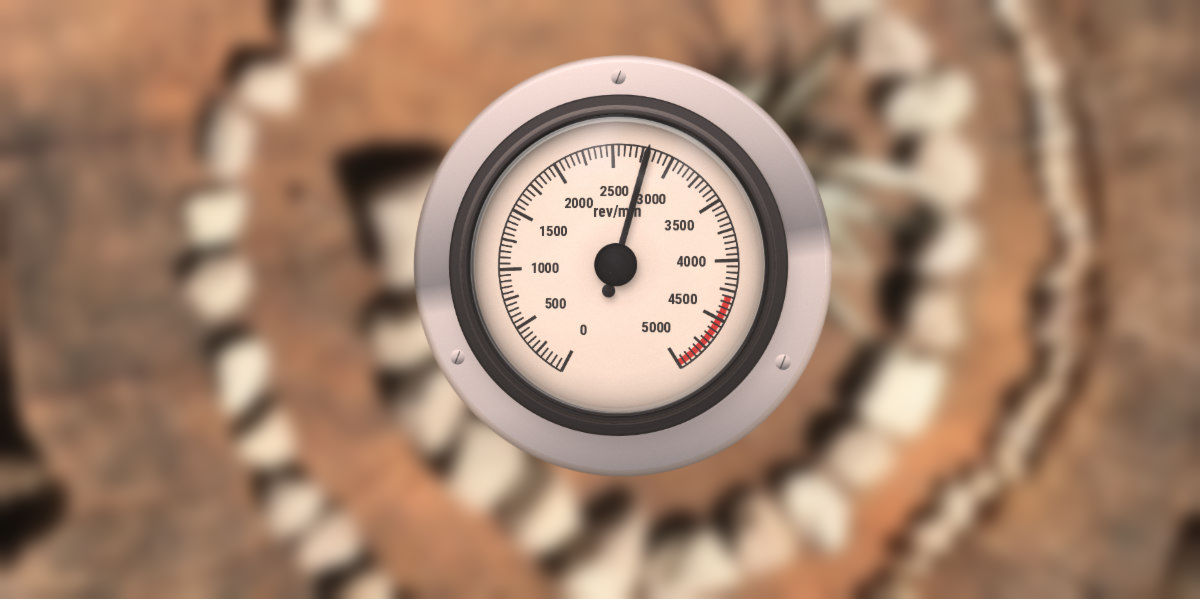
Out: rpm 2800
